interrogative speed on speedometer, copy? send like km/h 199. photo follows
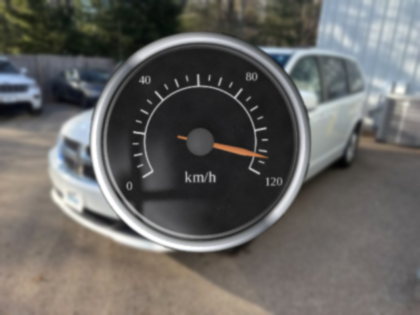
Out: km/h 112.5
